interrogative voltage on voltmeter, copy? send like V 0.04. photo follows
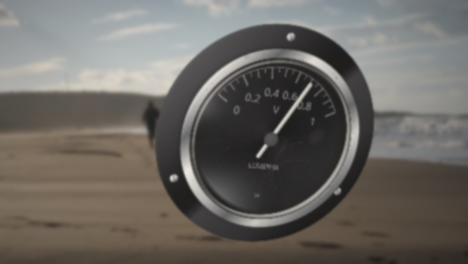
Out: V 0.7
